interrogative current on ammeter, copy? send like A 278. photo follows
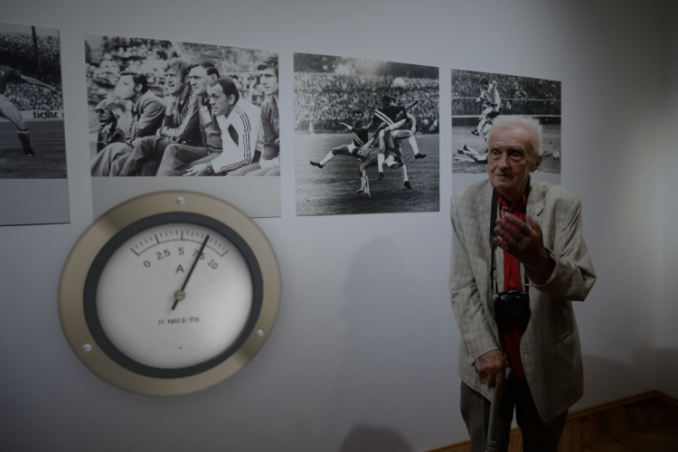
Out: A 7.5
